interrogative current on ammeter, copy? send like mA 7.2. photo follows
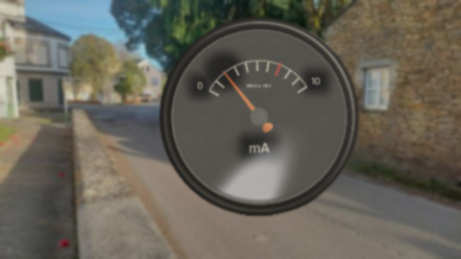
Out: mA 2
